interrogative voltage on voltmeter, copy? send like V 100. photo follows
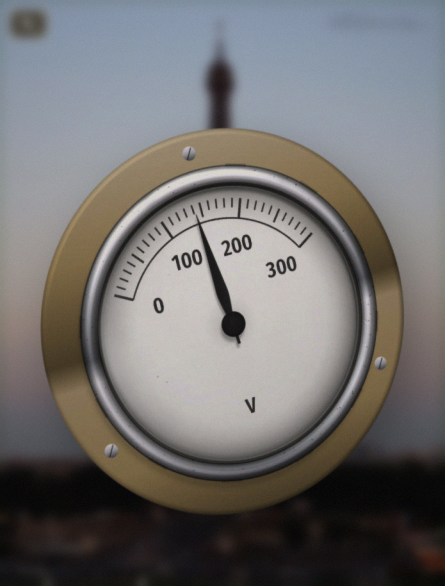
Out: V 140
